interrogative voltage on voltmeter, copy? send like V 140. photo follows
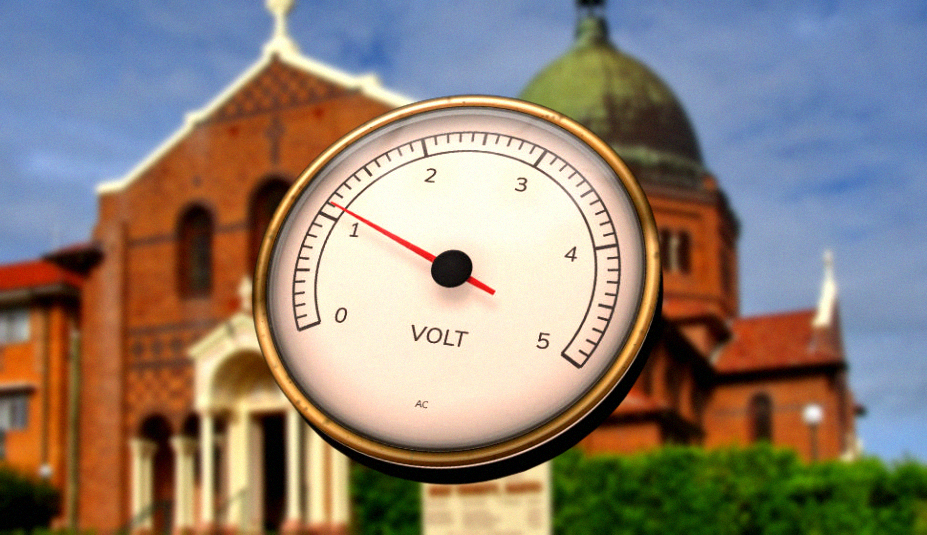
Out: V 1.1
